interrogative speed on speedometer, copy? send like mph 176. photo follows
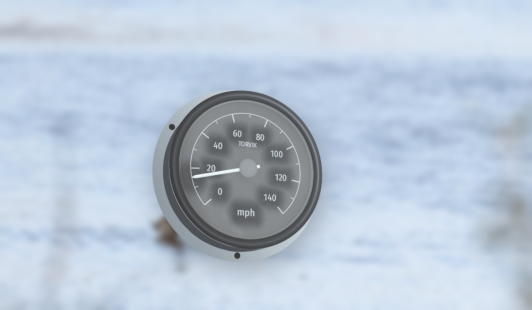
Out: mph 15
